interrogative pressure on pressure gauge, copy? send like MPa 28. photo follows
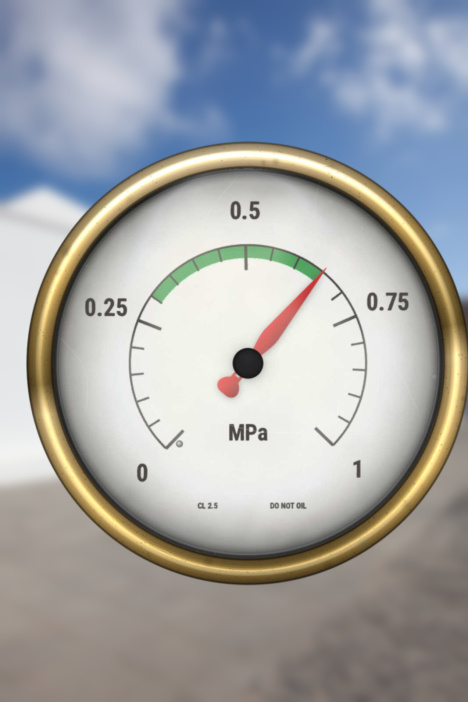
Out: MPa 0.65
